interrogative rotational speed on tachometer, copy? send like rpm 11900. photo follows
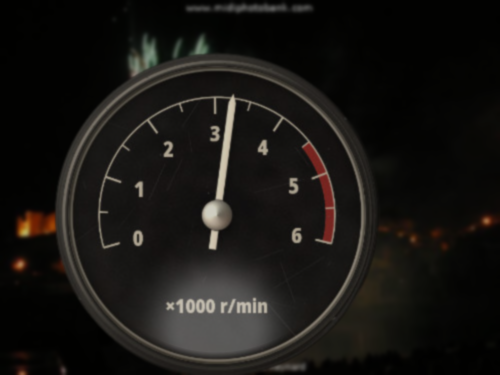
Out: rpm 3250
